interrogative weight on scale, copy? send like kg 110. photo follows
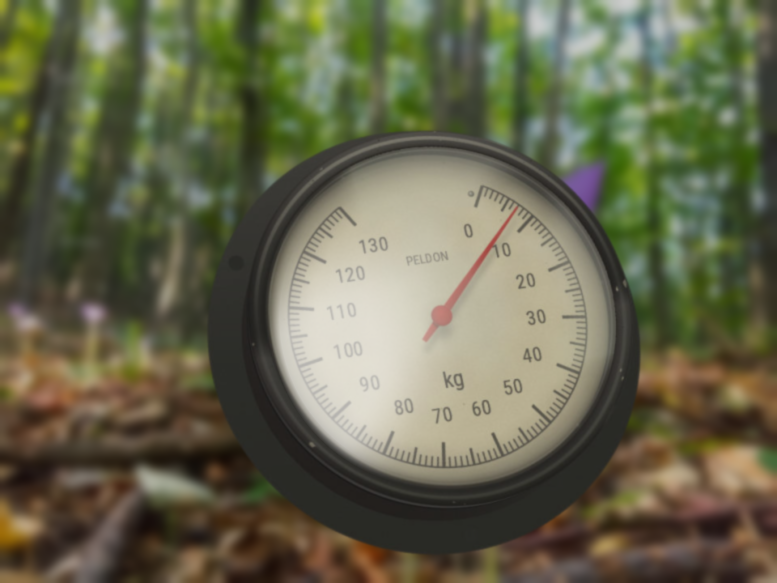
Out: kg 7
